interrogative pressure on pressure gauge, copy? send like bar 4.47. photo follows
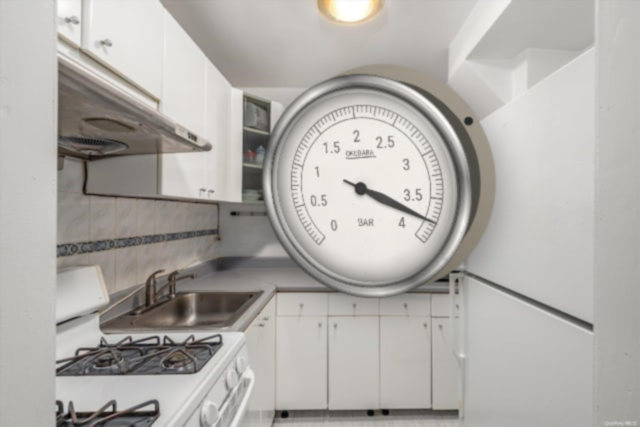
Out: bar 3.75
